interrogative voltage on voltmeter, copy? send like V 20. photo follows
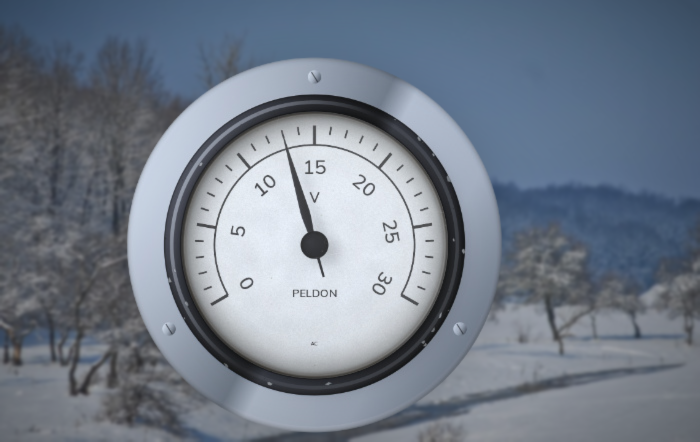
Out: V 13
